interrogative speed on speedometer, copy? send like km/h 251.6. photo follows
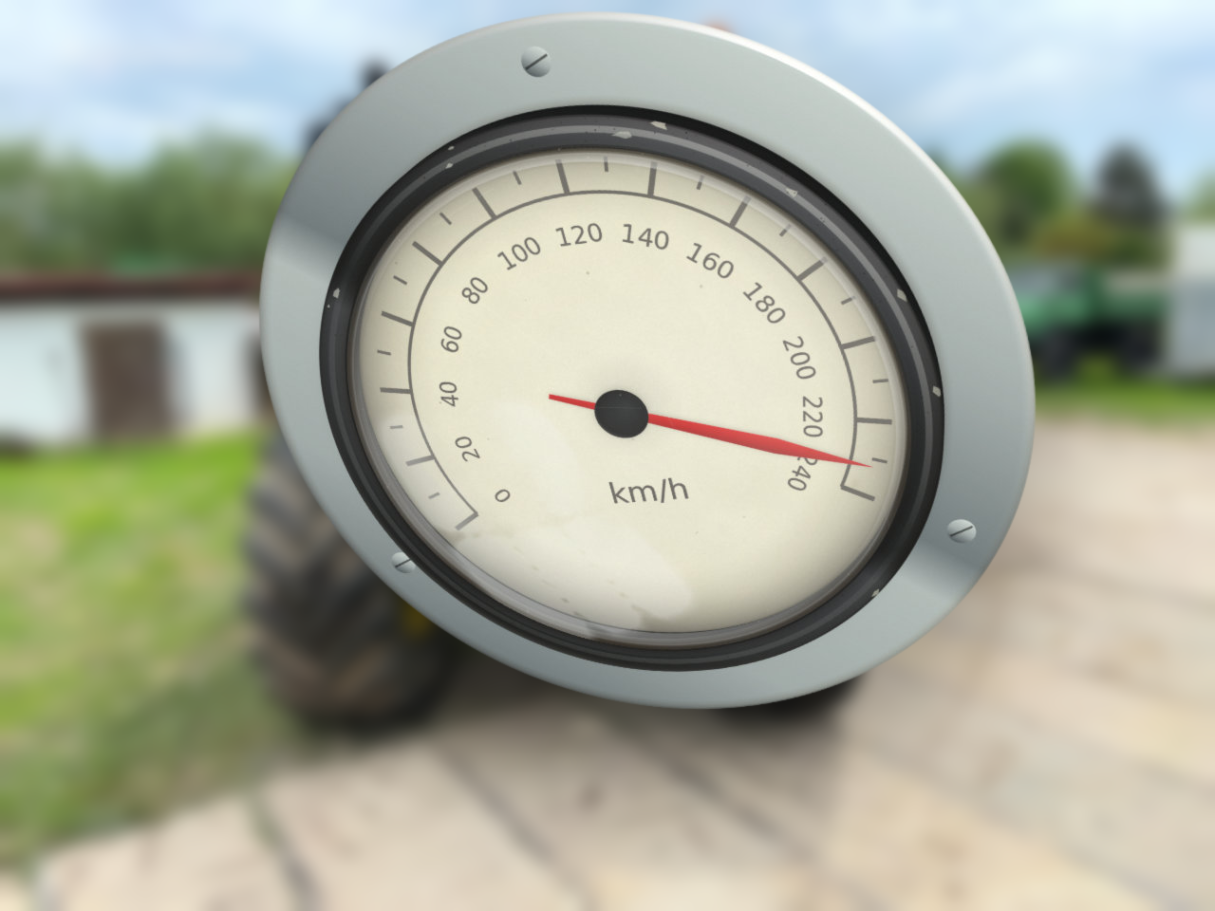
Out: km/h 230
